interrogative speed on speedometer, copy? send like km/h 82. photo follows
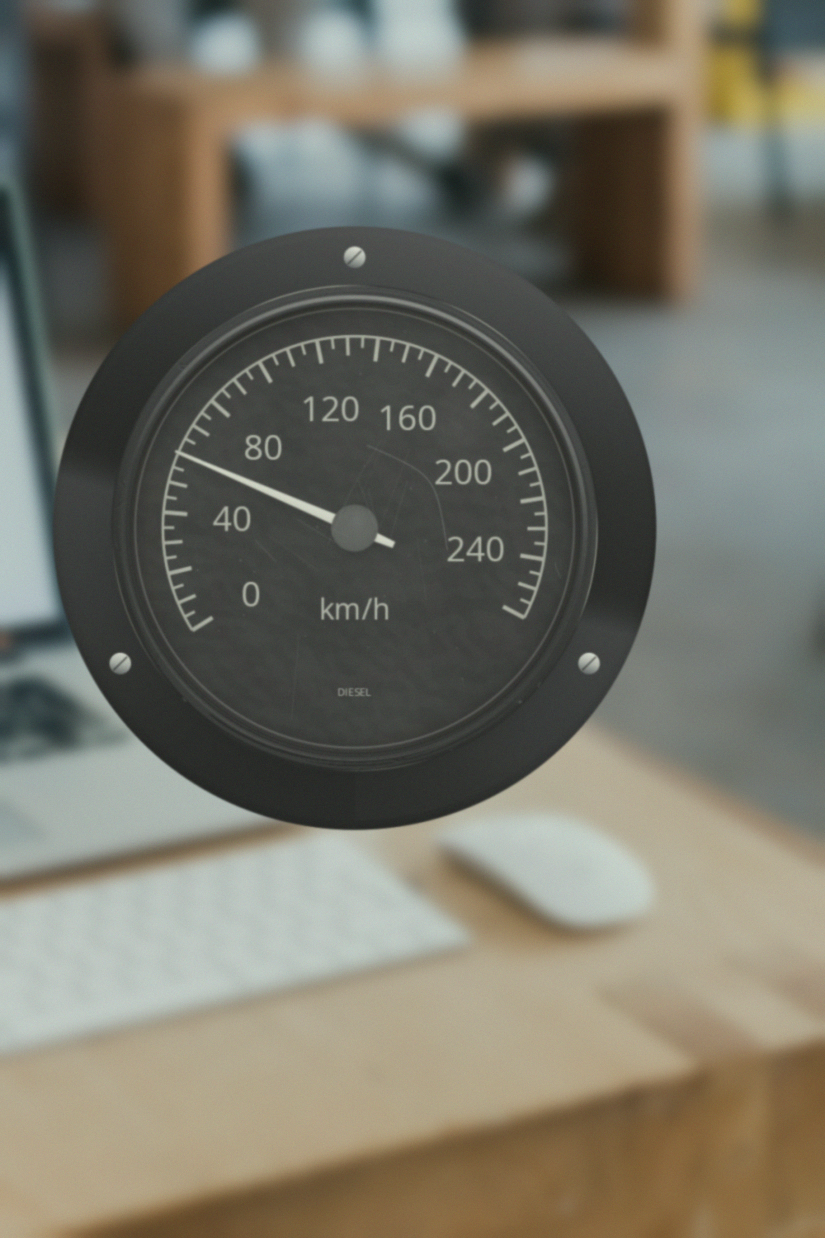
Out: km/h 60
